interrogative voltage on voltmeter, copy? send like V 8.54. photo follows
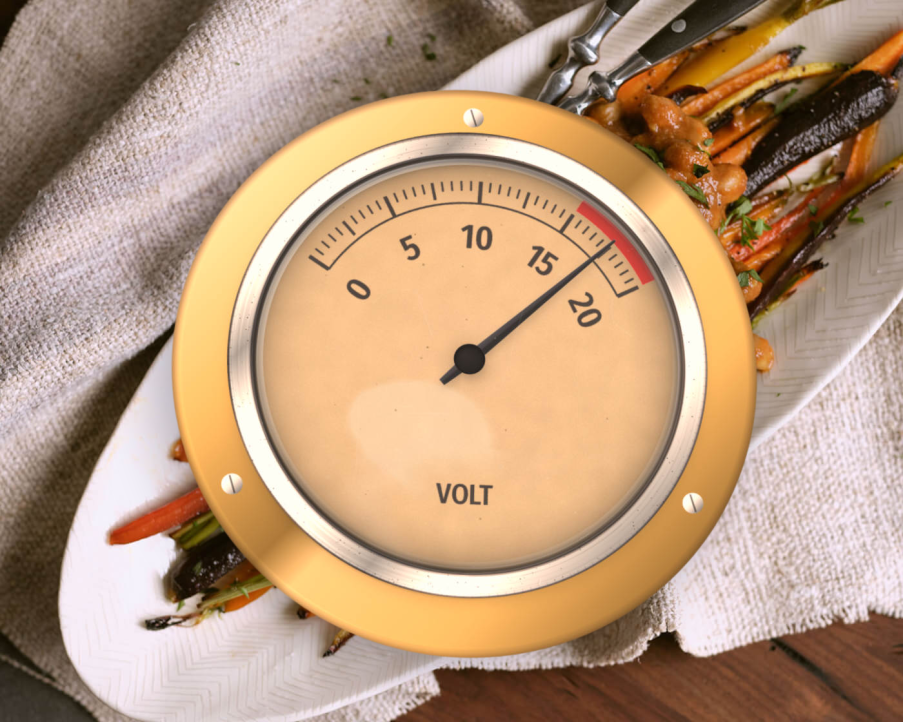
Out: V 17.5
